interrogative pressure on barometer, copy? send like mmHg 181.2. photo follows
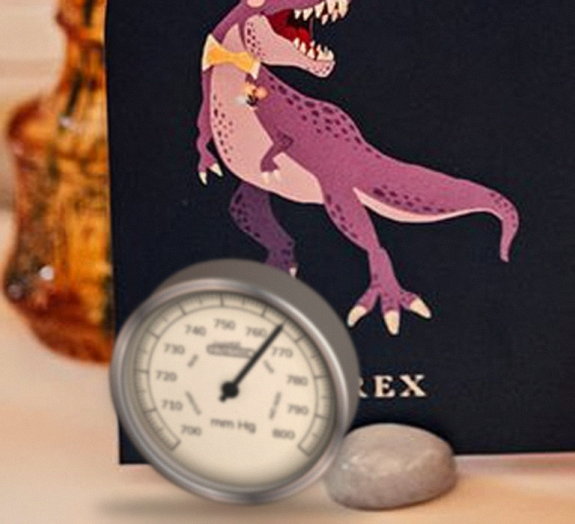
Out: mmHg 765
